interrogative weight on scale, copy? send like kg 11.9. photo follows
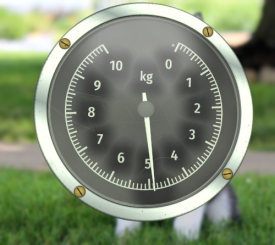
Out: kg 4.9
